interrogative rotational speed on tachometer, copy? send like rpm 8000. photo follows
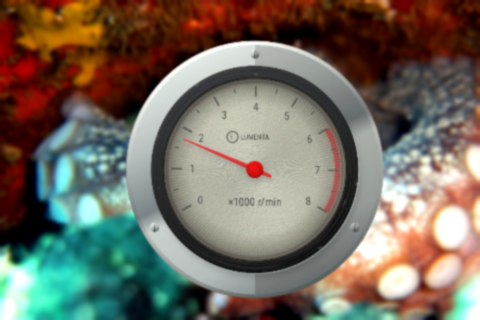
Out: rpm 1750
